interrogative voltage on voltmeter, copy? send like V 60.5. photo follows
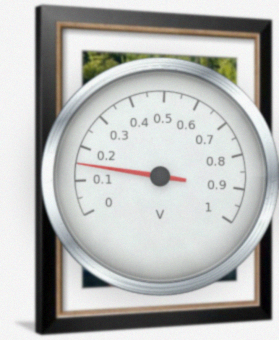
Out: V 0.15
